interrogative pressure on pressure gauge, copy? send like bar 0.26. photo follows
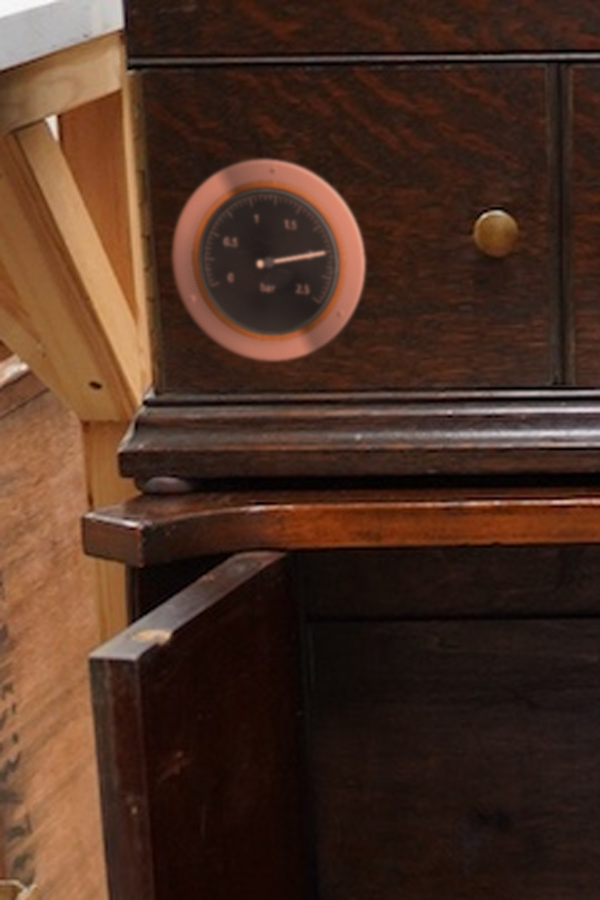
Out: bar 2
